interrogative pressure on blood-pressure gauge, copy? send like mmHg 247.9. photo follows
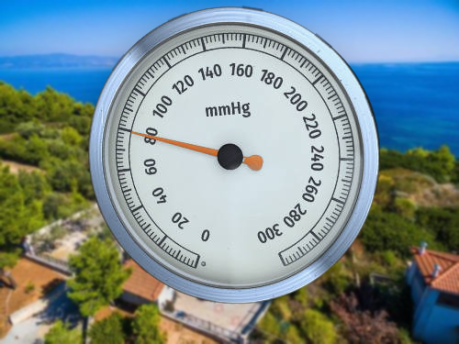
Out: mmHg 80
